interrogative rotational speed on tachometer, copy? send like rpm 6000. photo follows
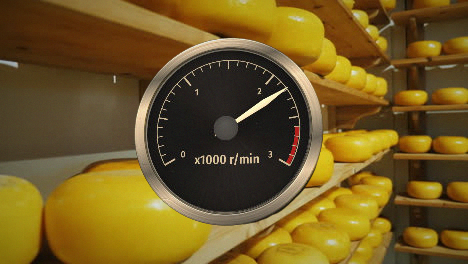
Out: rpm 2200
